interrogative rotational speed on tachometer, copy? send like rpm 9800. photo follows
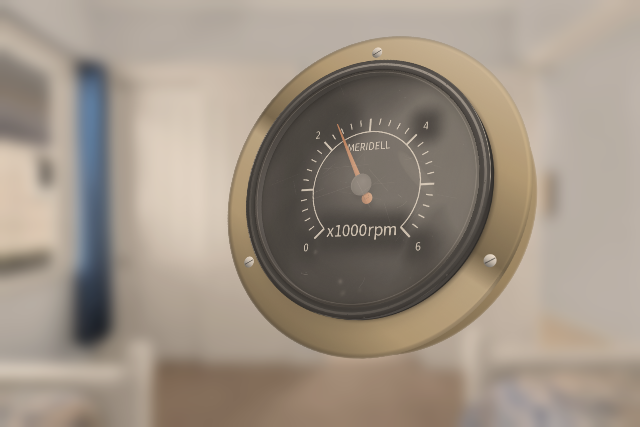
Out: rpm 2400
